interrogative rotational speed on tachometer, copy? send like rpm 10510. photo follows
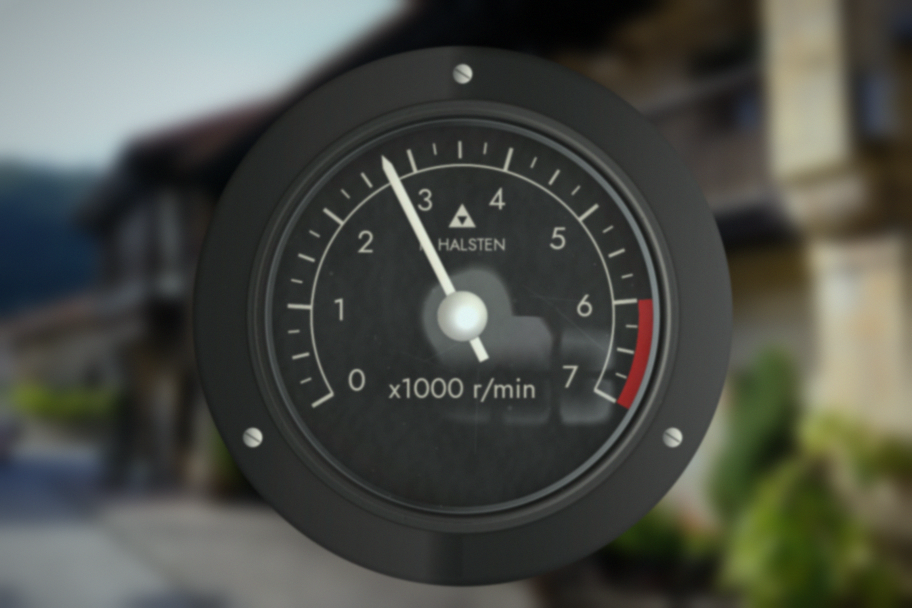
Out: rpm 2750
